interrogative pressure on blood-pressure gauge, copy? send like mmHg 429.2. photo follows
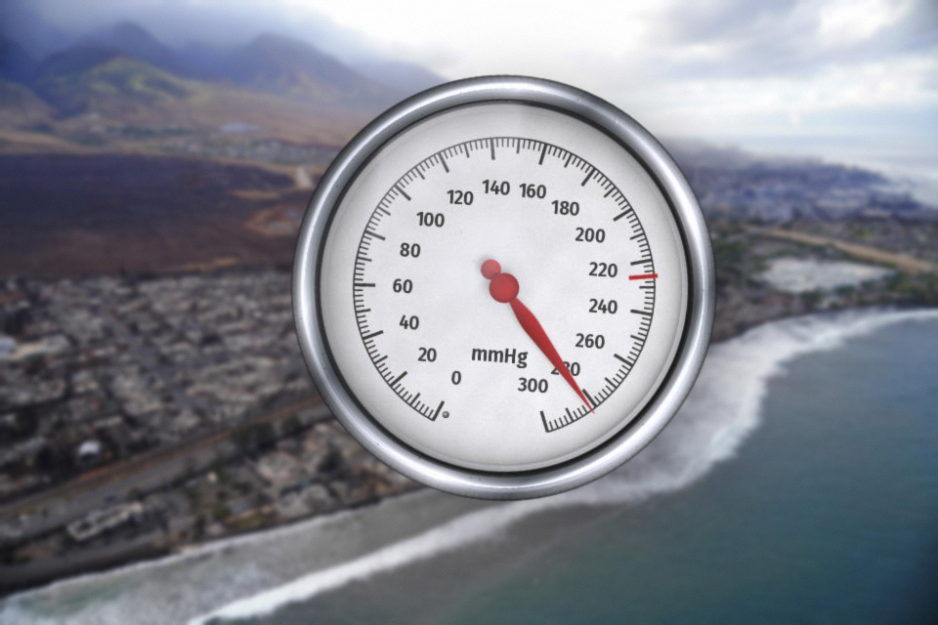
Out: mmHg 282
